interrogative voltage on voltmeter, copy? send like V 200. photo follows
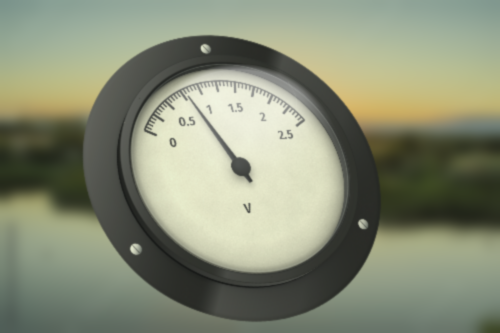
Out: V 0.75
